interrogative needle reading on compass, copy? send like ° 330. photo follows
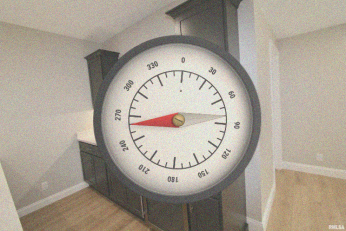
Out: ° 260
